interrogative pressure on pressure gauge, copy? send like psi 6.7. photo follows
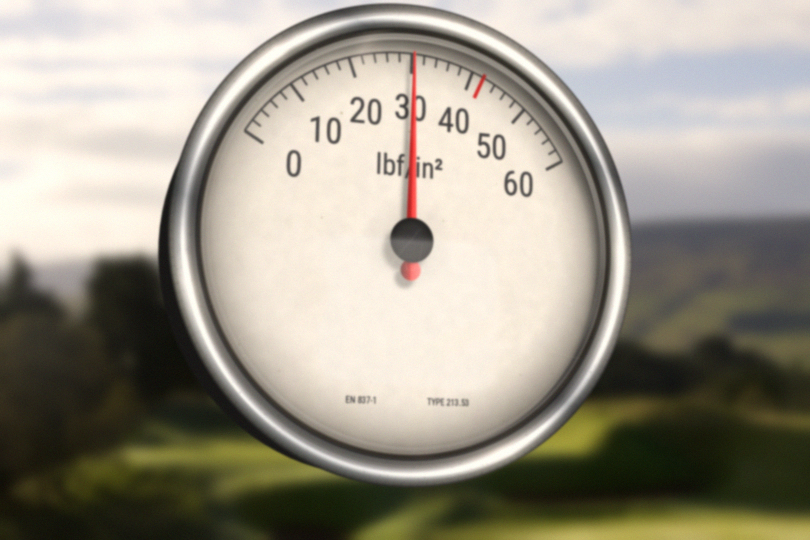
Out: psi 30
